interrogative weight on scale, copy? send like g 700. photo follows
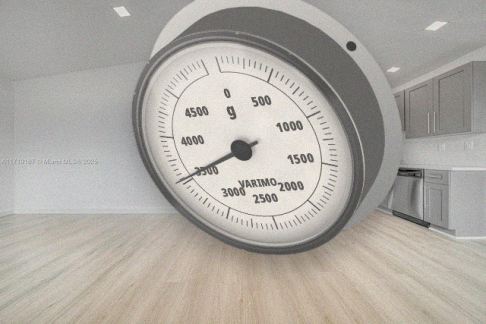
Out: g 3550
